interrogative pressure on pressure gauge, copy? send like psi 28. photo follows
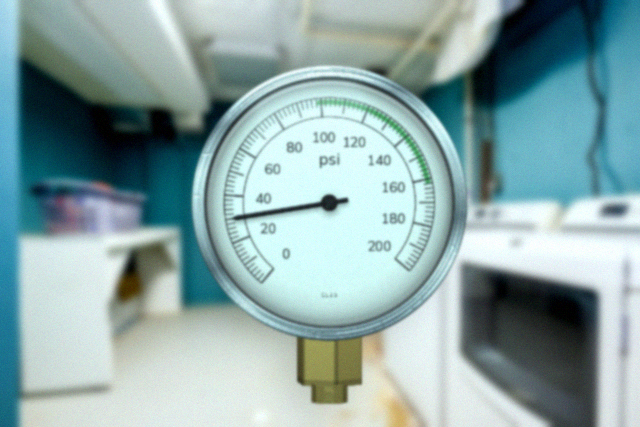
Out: psi 30
